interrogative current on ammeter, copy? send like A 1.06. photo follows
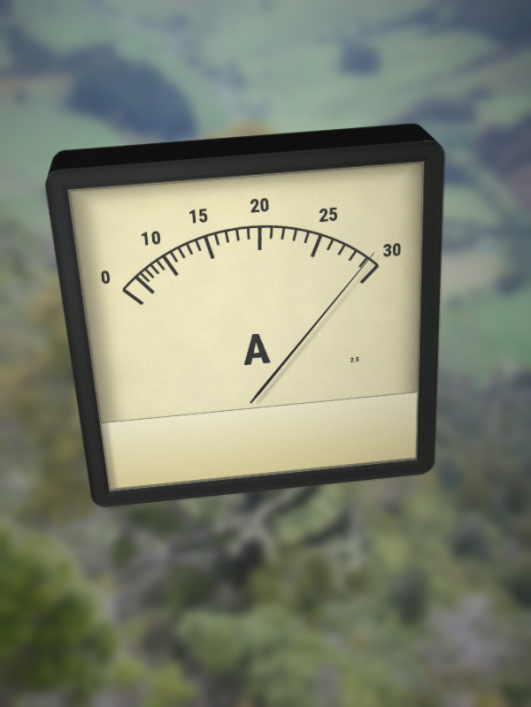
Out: A 29
